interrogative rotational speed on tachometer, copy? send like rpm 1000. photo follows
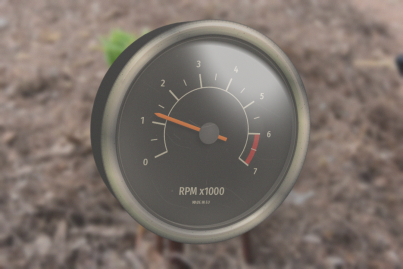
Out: rpm 1250
